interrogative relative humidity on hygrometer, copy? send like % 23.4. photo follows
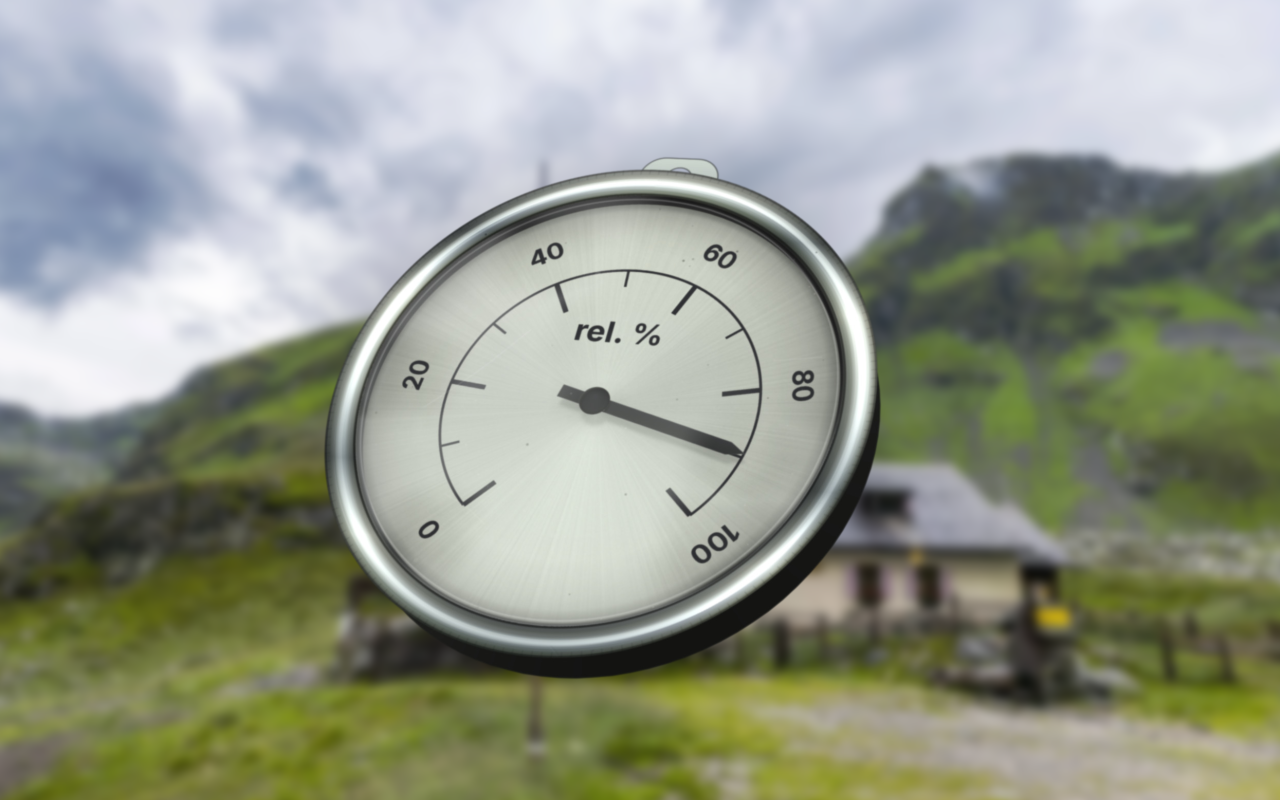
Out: % 90
